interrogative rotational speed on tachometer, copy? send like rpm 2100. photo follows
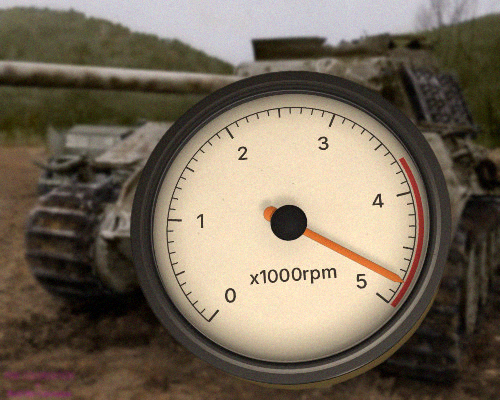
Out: rpm 4800
